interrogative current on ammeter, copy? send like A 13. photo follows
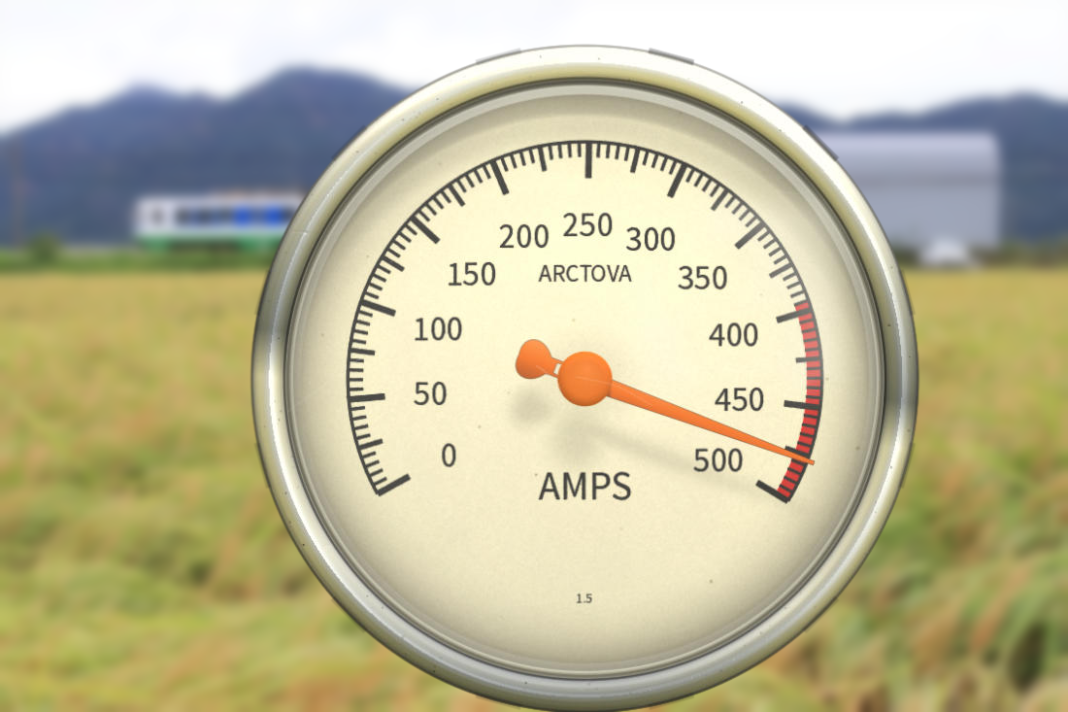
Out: A 477.5
